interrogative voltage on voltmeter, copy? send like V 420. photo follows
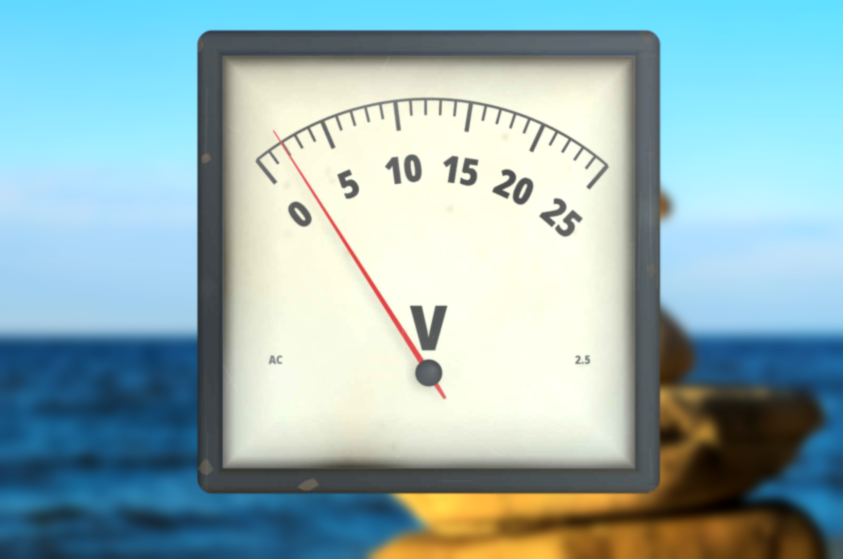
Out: V 2
